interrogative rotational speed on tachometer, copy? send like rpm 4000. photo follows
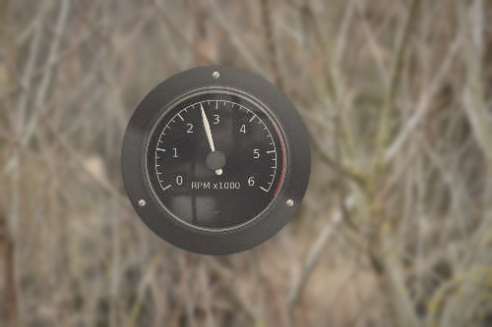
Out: rpm 2600
